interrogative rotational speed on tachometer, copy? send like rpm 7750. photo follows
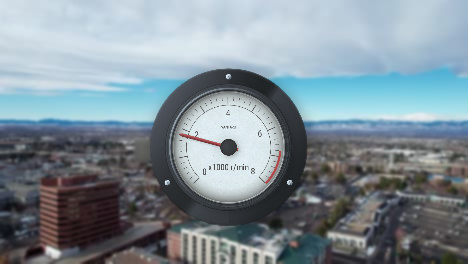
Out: rpm 1800
